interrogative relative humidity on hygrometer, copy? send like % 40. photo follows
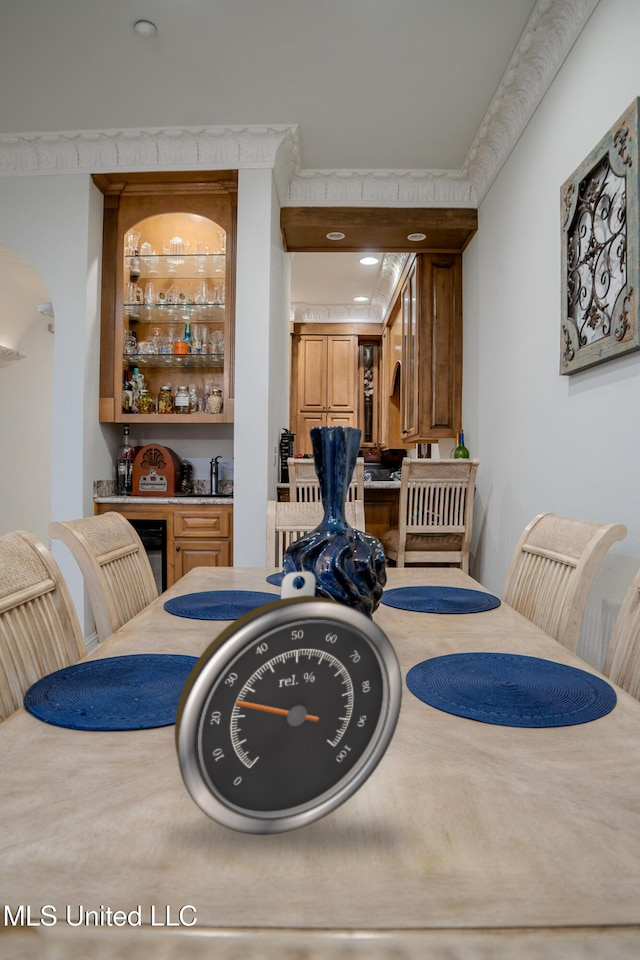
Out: % 25
